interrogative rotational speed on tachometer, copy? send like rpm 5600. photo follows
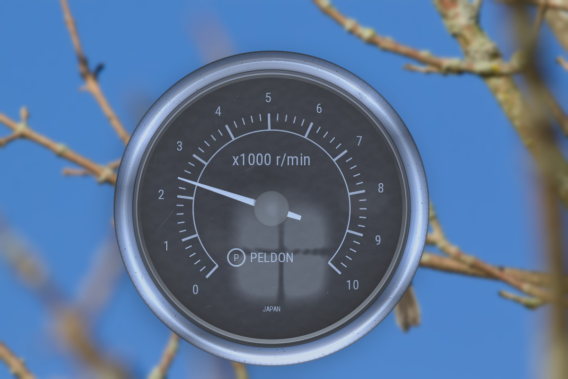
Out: rpm 2400
